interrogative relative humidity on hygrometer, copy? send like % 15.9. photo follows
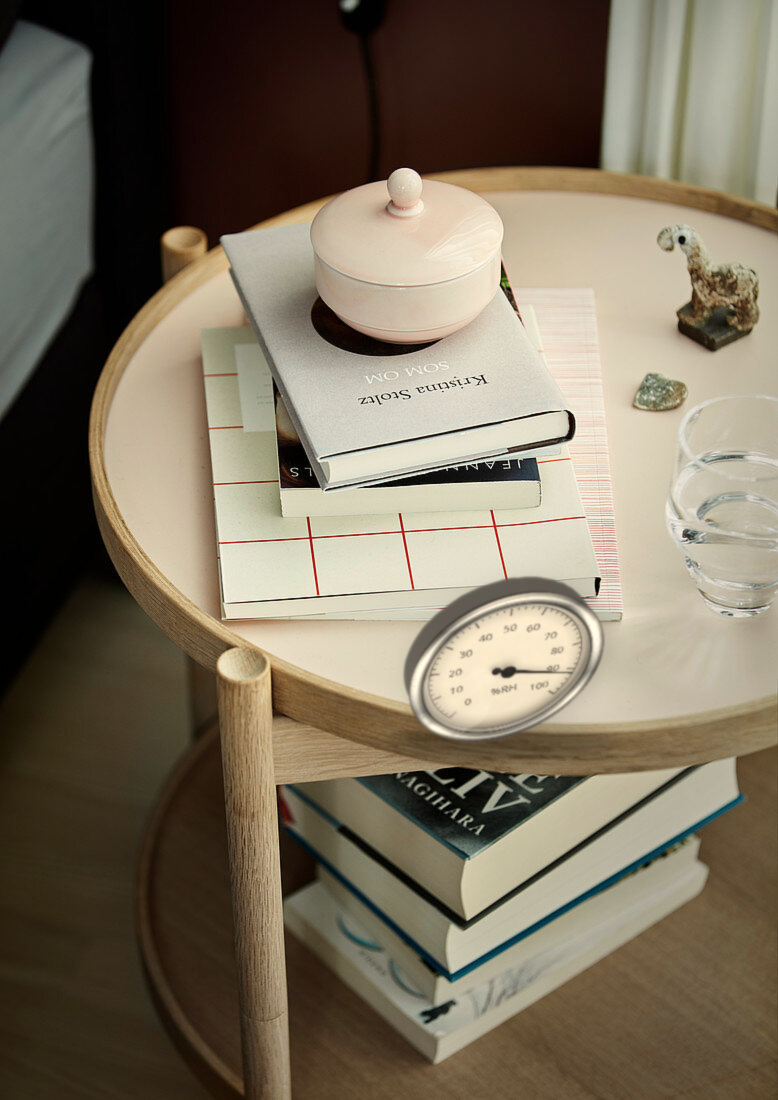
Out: % 90
